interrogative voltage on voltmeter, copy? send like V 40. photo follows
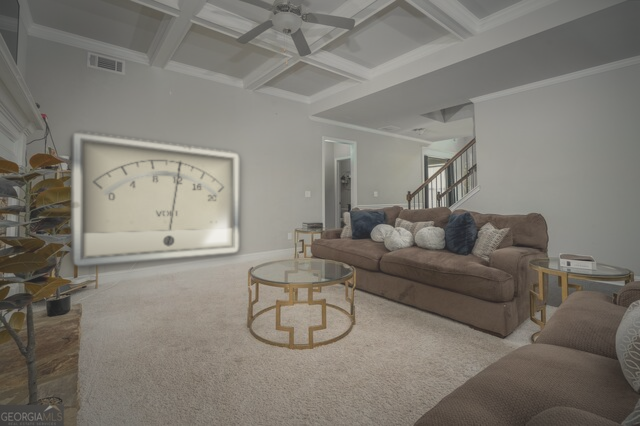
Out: V 12
